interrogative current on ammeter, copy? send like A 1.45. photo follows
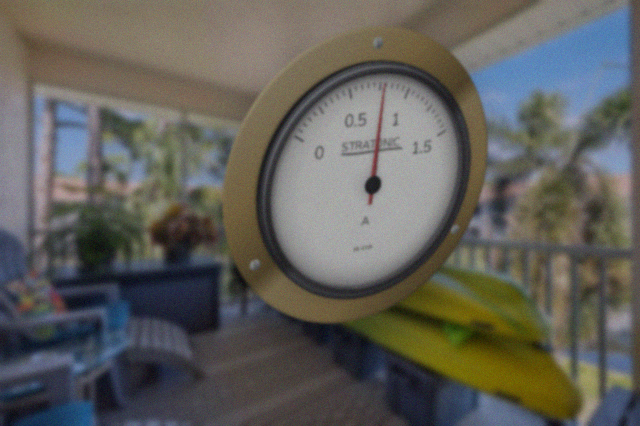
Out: A 0.75
